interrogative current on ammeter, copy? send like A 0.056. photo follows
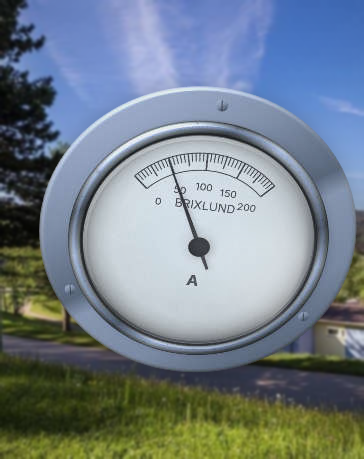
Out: A 50
